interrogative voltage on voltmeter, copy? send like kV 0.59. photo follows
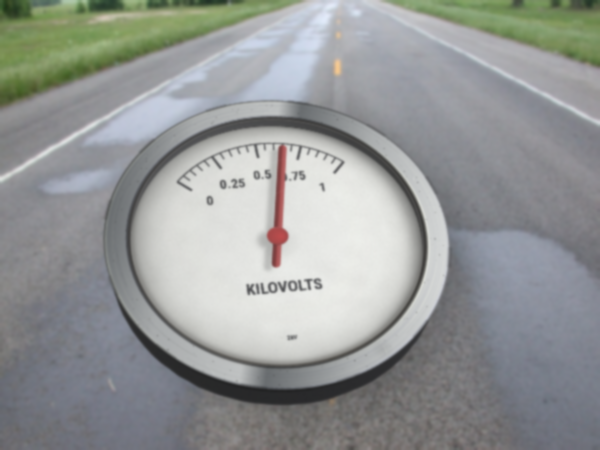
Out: kV 0.65
